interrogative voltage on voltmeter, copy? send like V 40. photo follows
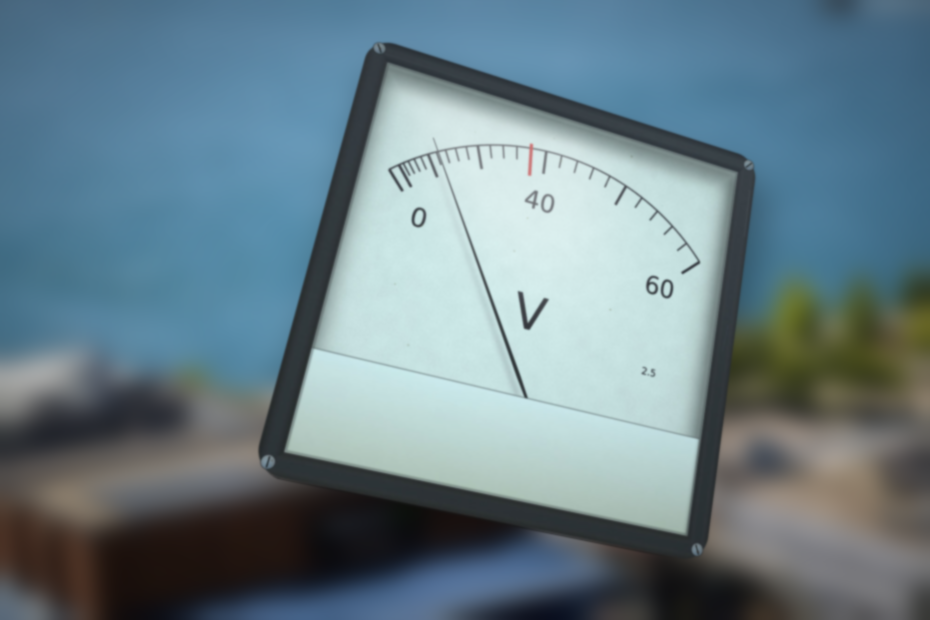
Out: V 22
